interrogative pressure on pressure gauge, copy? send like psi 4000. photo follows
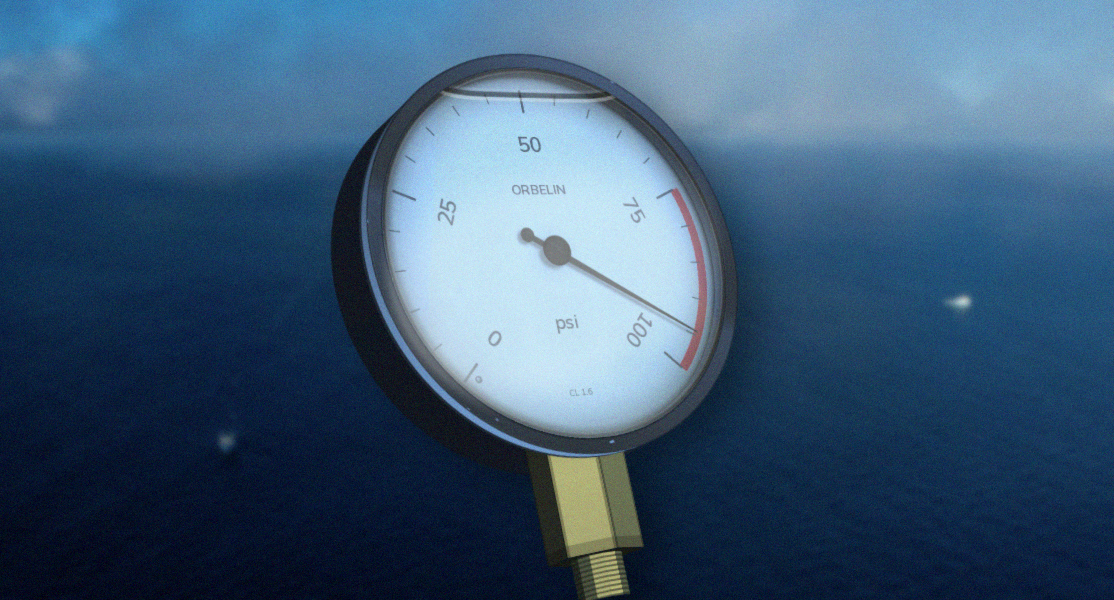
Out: psi 95
